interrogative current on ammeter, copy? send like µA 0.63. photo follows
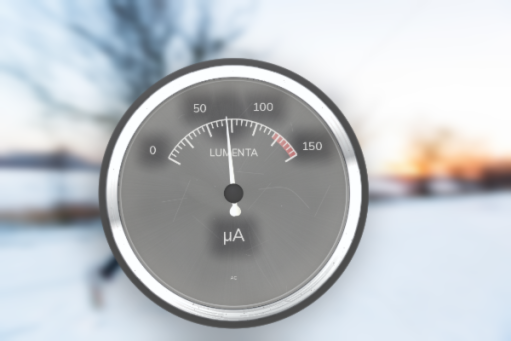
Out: µA 70
